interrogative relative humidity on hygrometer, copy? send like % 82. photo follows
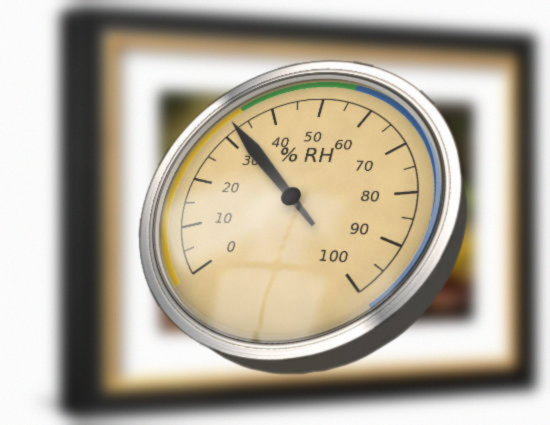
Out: % 32.5
